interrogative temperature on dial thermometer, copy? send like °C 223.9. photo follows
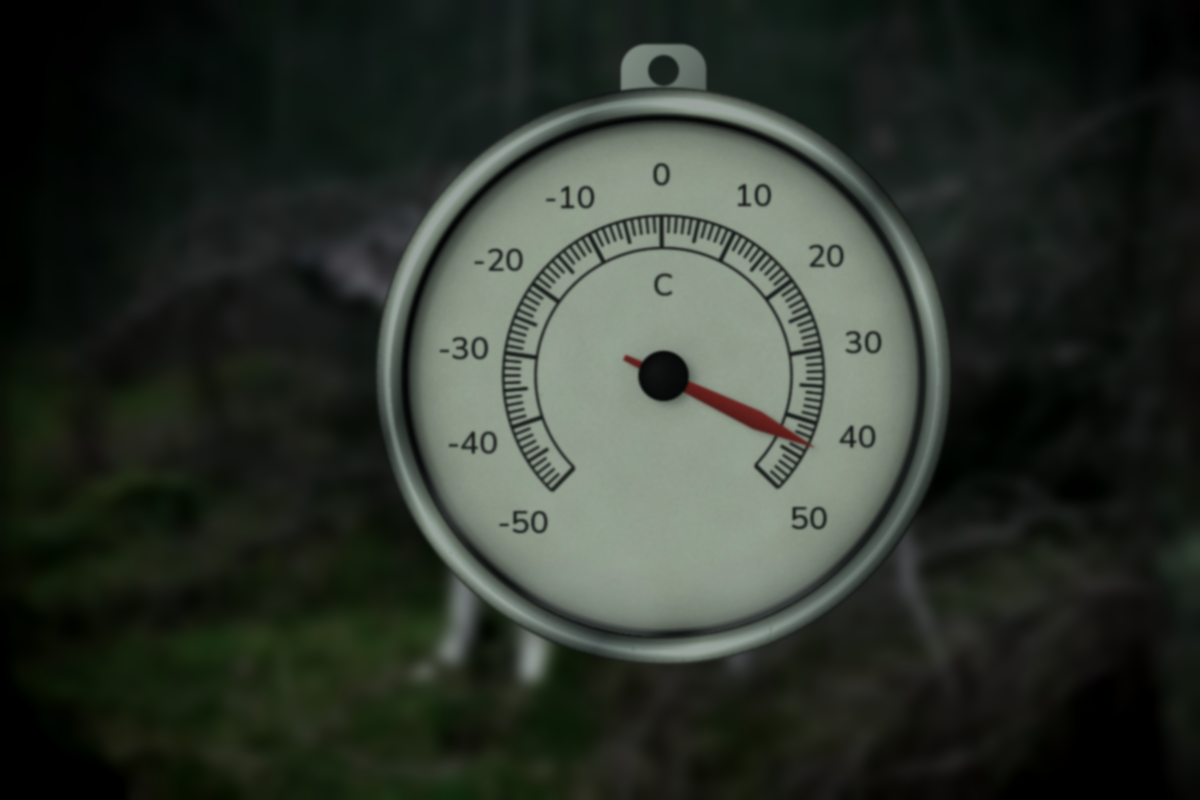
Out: °C 43
